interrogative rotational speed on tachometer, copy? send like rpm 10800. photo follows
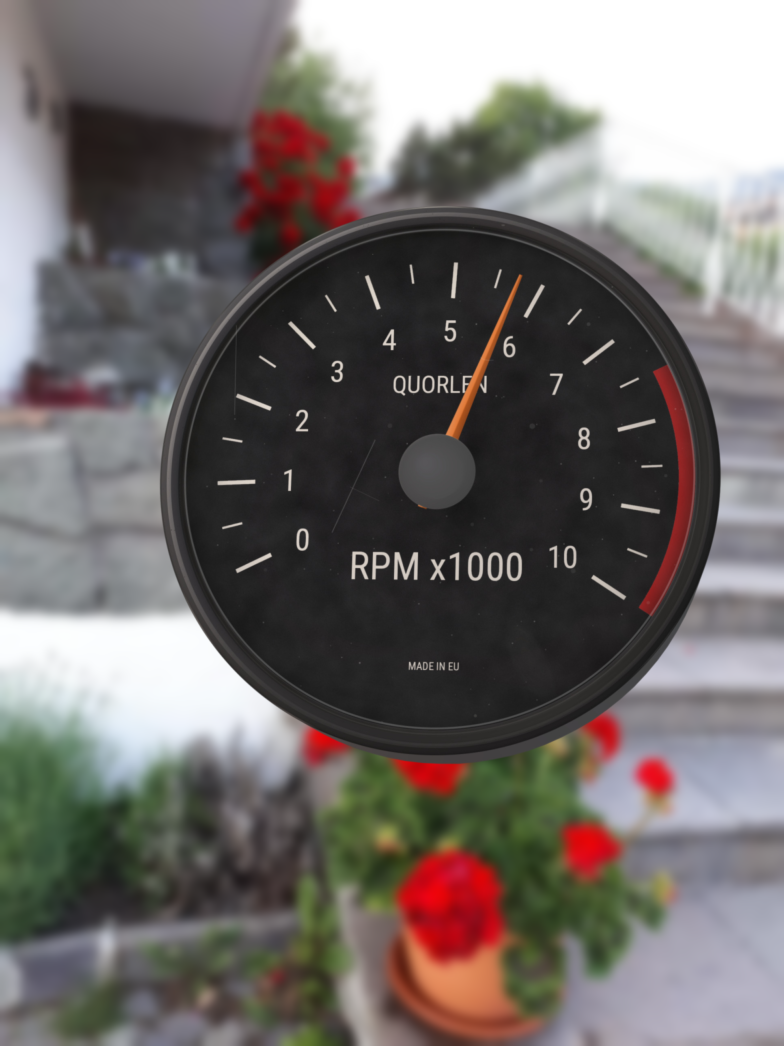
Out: rpm 5750
